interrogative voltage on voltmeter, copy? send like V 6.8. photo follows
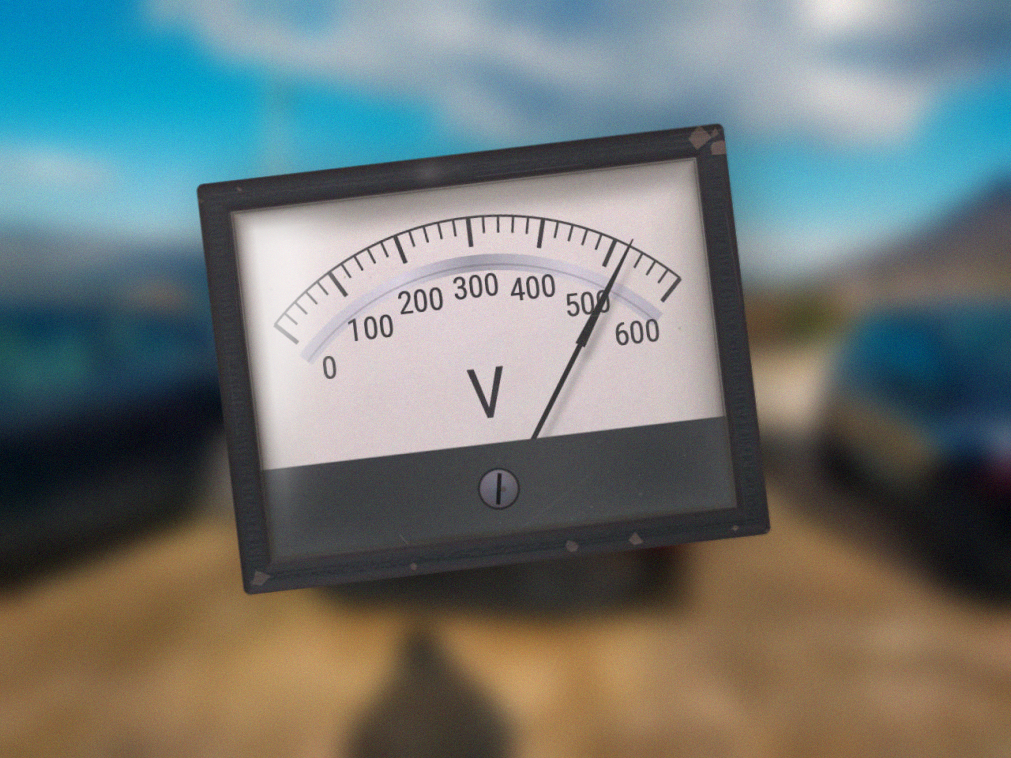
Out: V 520
